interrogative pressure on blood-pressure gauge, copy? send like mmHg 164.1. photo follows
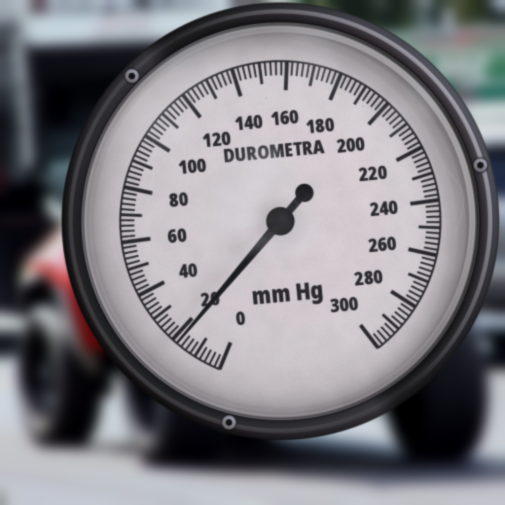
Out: mmHg 18
